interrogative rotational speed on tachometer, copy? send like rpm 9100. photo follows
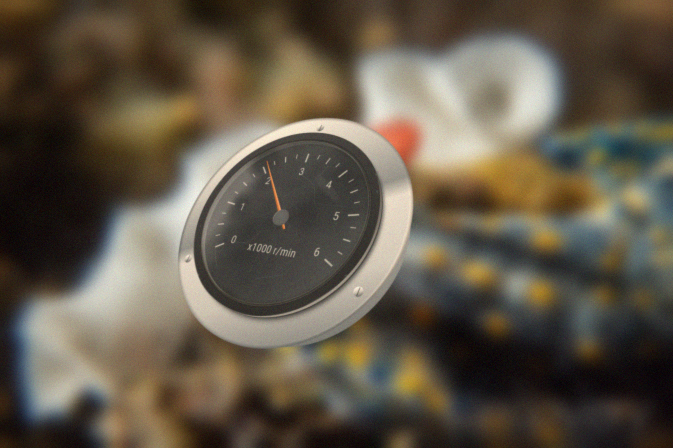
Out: rpm 2125
